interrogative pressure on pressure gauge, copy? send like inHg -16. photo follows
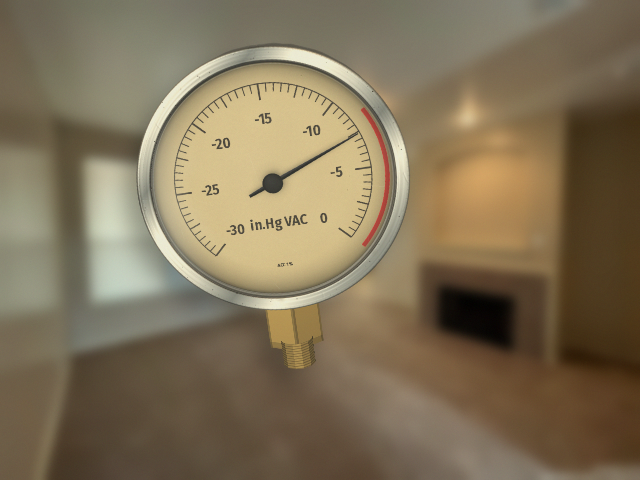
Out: inHg -7.5
